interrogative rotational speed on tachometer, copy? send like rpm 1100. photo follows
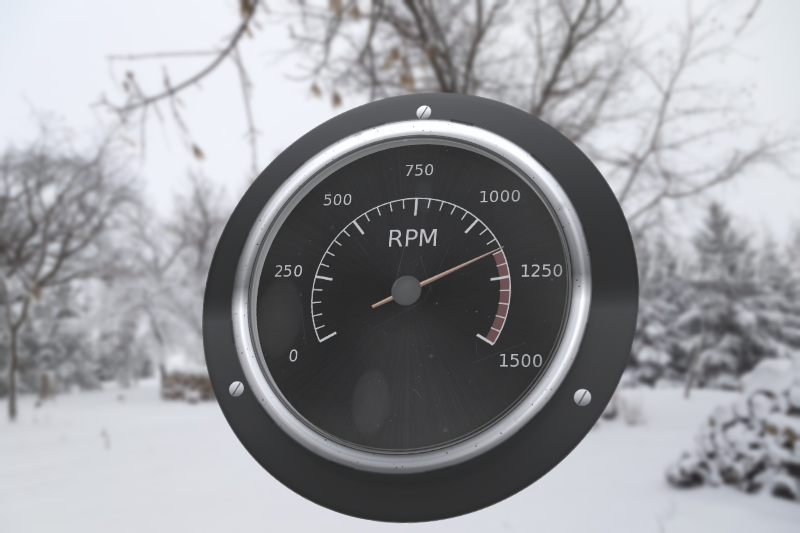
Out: rpm 1150
